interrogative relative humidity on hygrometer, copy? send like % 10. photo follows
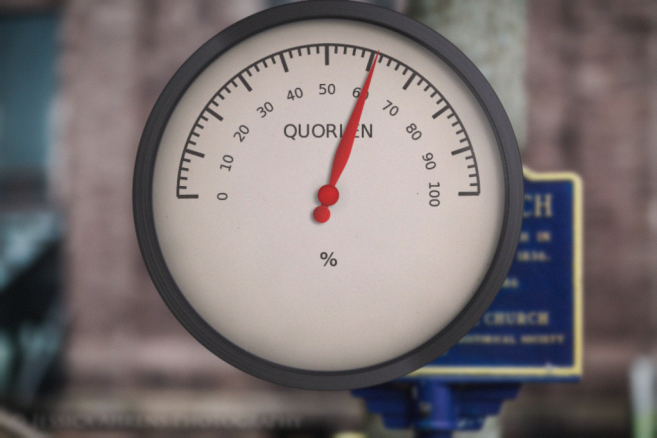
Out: % 61
